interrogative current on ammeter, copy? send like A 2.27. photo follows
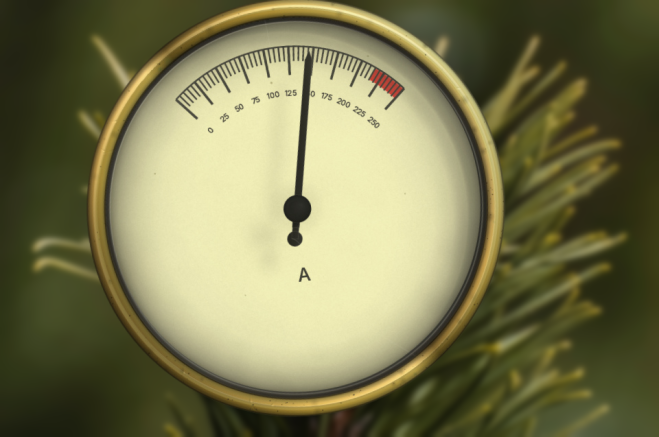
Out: A 145
